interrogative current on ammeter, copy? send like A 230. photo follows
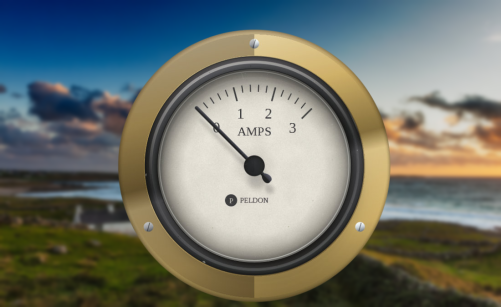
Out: A 0
